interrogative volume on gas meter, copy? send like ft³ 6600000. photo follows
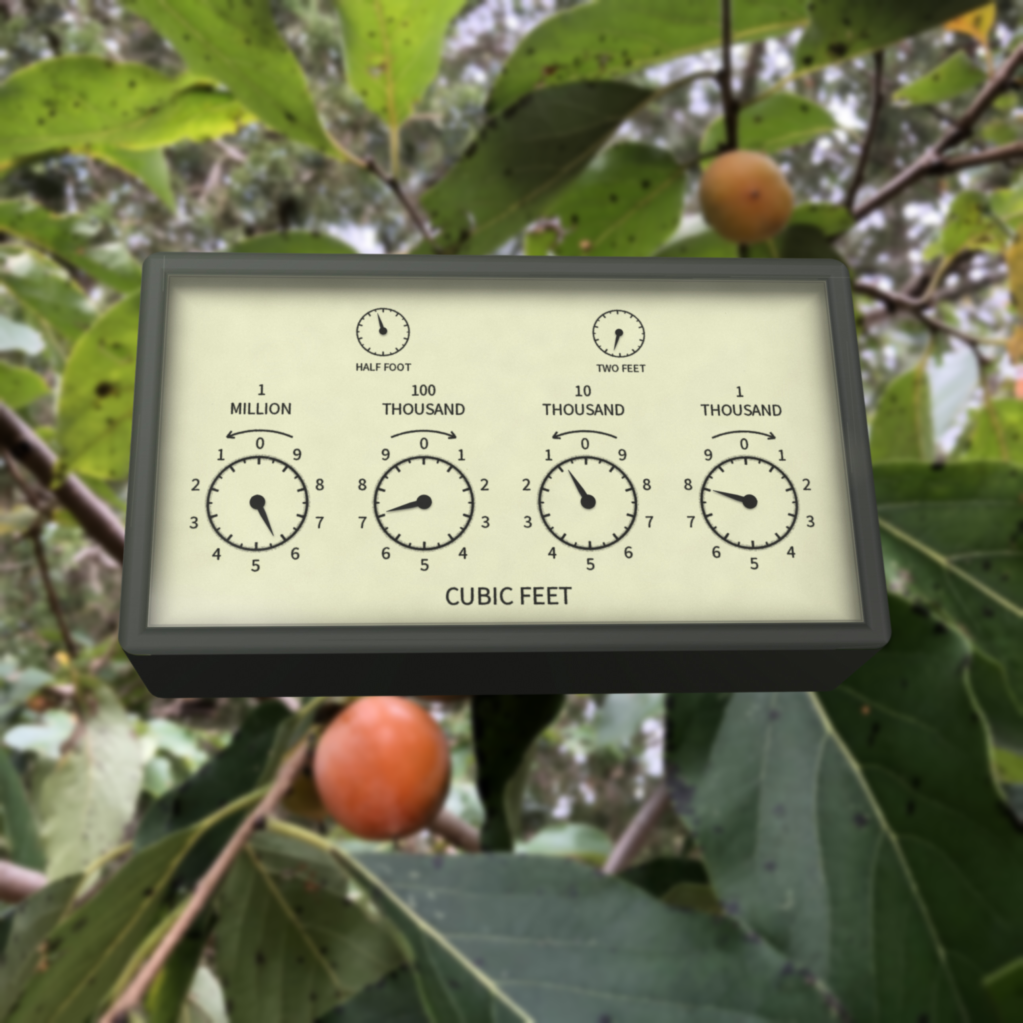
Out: ft³ 570800
